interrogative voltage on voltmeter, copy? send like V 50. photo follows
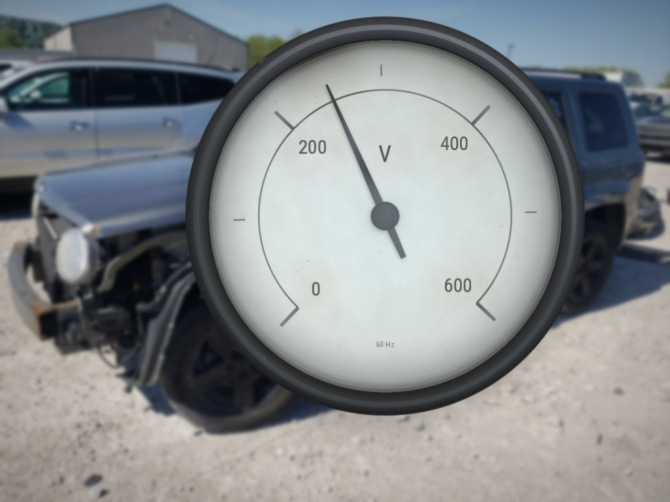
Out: V 250
